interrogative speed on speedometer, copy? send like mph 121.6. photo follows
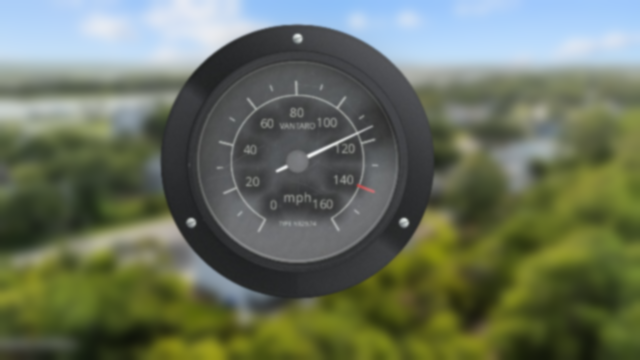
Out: mph 115
